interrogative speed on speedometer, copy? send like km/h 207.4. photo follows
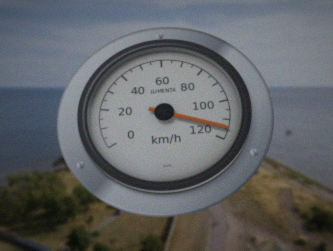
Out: km/h 115
